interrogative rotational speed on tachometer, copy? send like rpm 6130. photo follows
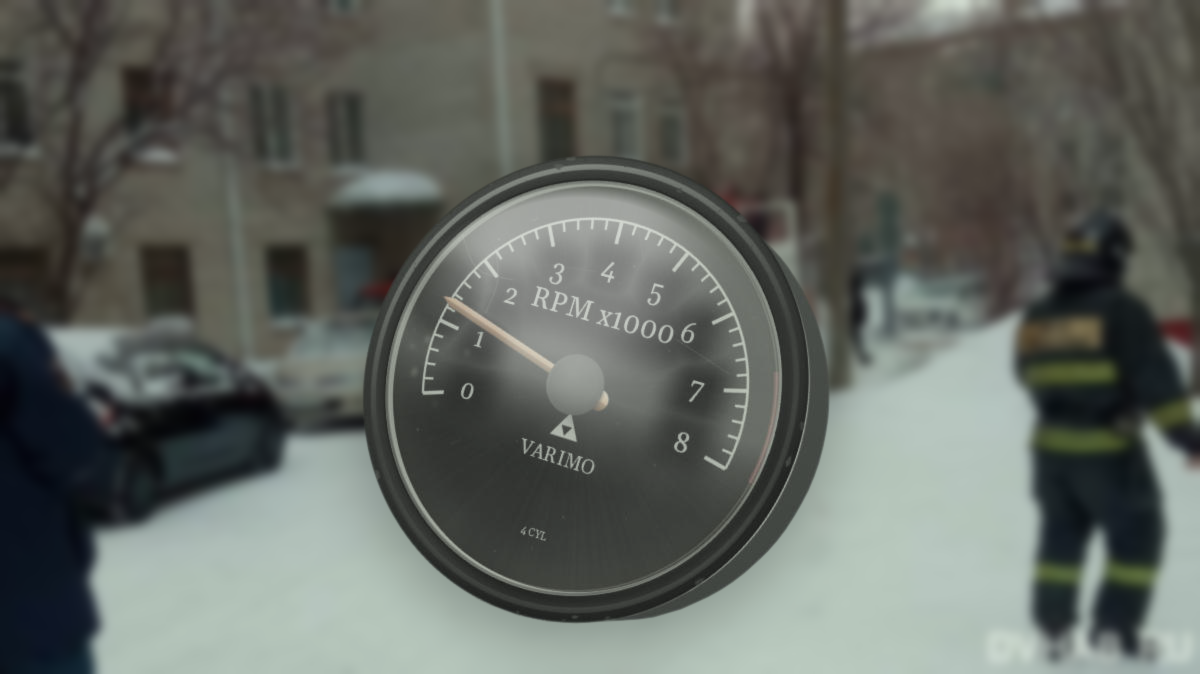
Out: rpm 1300
